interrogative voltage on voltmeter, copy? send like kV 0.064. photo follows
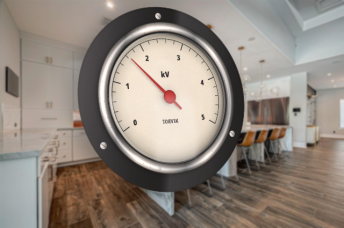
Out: kV 1.6
